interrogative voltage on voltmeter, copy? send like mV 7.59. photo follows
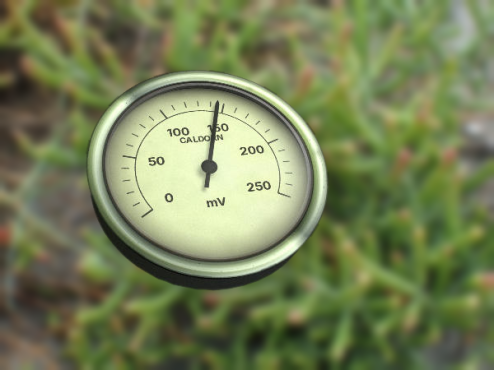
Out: mV 145
